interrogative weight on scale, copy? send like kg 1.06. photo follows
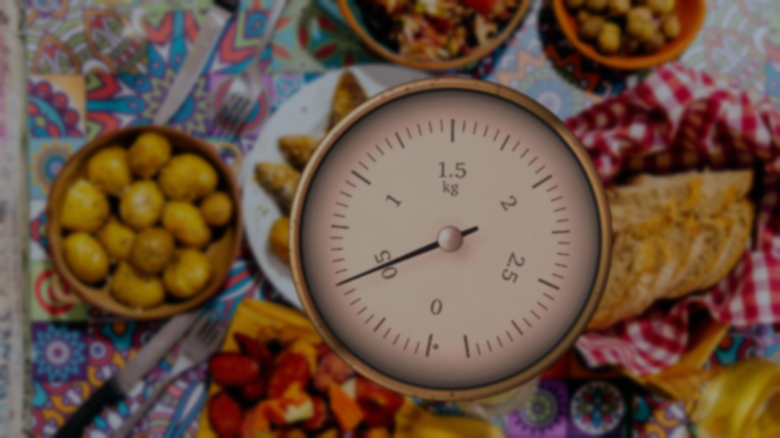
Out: kg 0.5
